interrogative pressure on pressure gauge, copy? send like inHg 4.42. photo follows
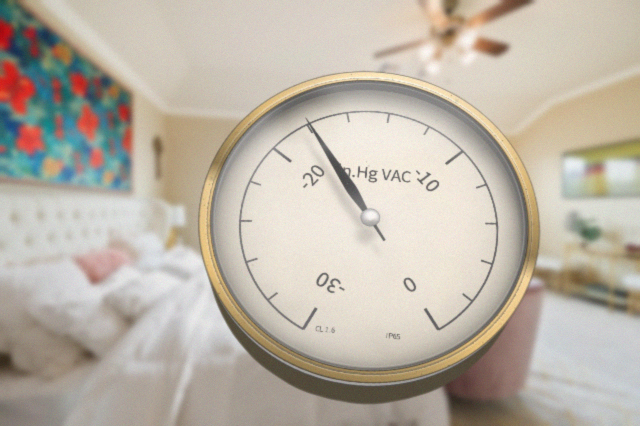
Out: inHg -18
